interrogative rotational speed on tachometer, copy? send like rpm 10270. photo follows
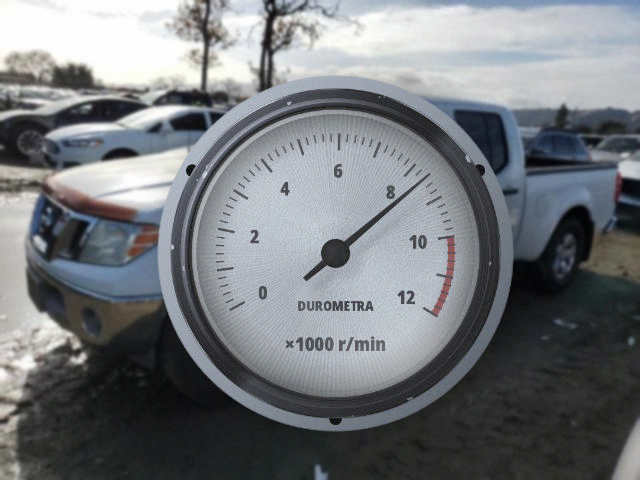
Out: rpm 8400
